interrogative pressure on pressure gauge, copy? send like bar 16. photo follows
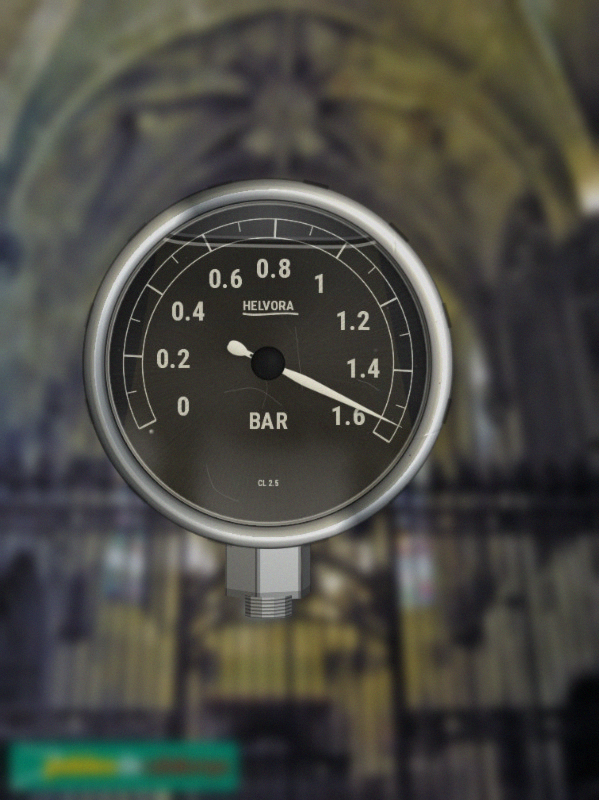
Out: bar 1.55
